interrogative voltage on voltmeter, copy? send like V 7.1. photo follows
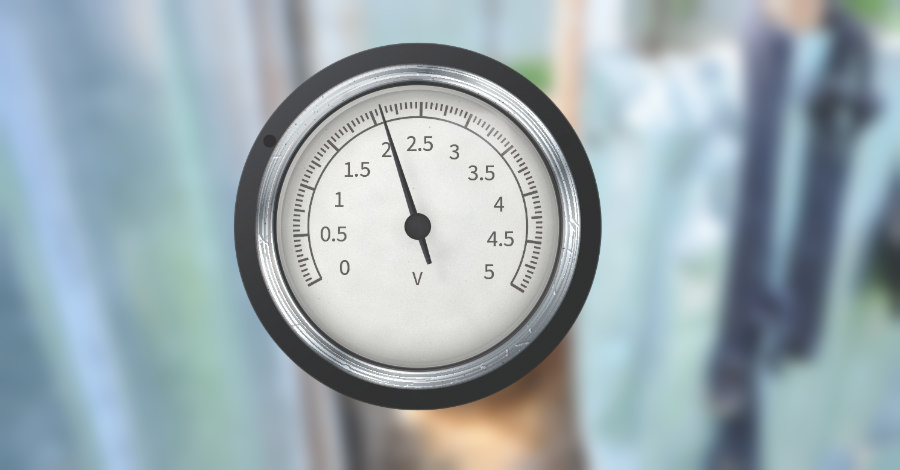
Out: V 2.1
